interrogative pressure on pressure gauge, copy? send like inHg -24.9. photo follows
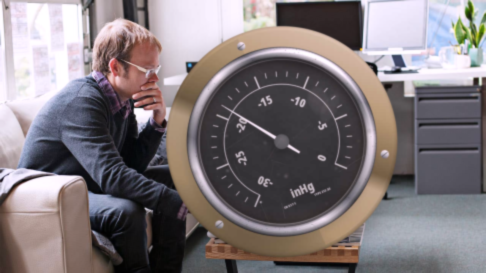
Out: inHg -19
